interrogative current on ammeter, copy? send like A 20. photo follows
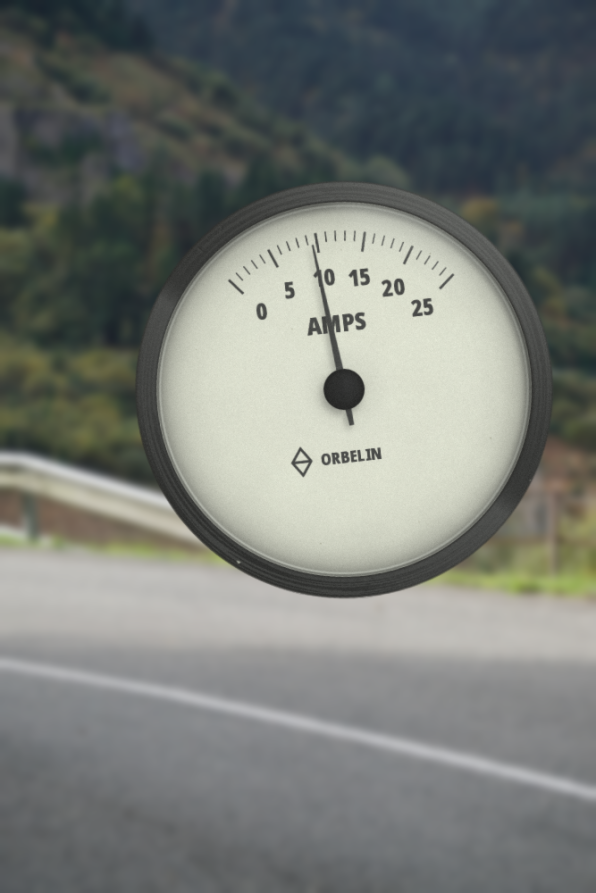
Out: A 9.5
